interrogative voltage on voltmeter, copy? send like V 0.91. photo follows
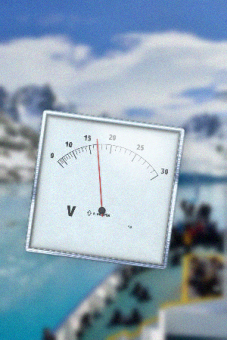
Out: V 17
